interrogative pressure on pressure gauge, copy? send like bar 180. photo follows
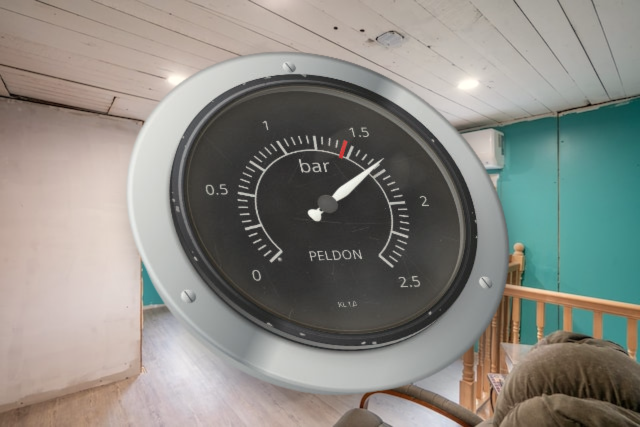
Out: bar 1.7
